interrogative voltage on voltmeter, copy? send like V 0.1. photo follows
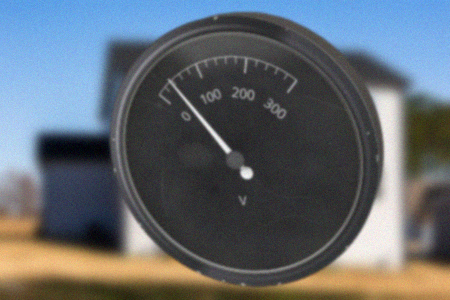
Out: V 40
